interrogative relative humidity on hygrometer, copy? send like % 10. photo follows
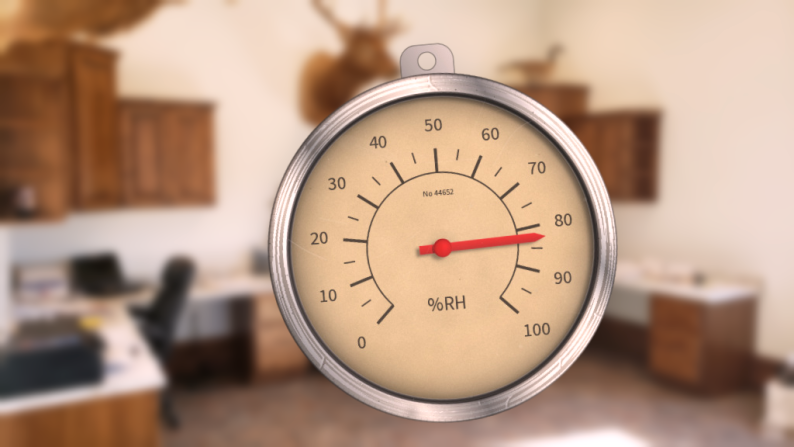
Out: % 82.5
